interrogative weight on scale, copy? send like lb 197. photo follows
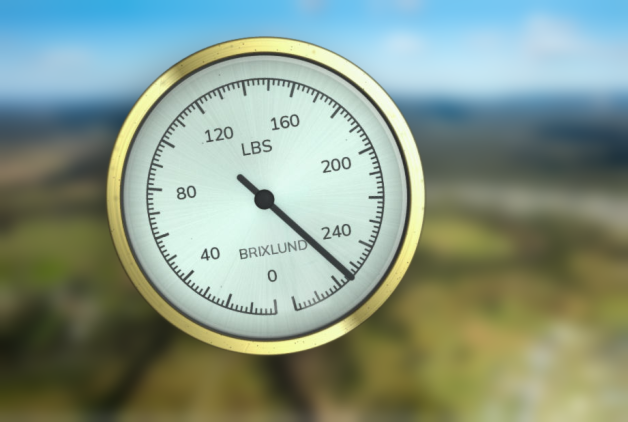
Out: lb 254
